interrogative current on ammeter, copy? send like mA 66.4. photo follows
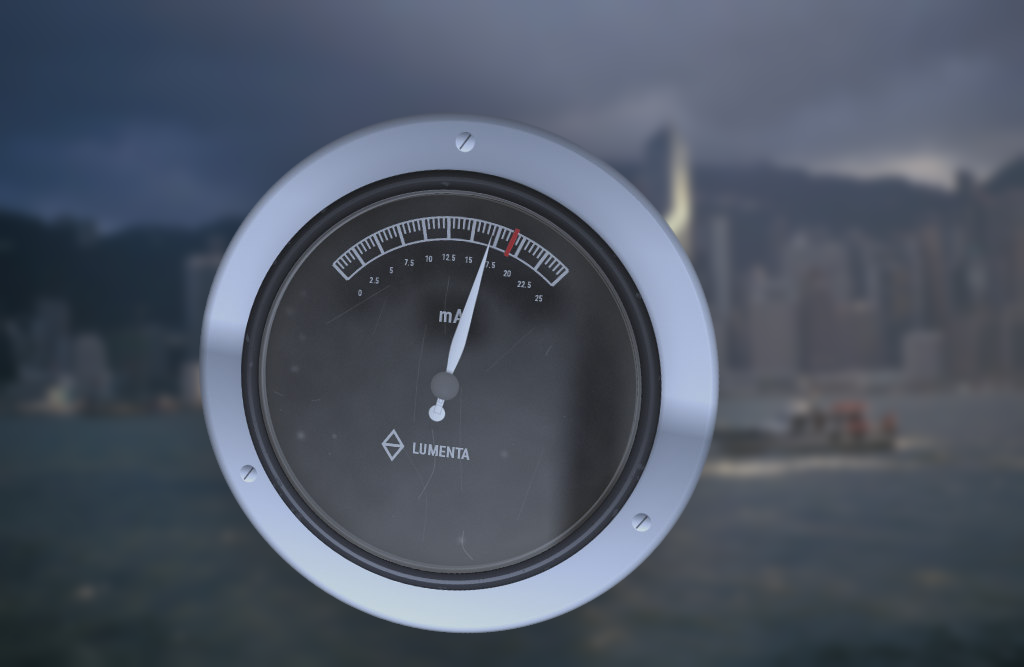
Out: mA 17
